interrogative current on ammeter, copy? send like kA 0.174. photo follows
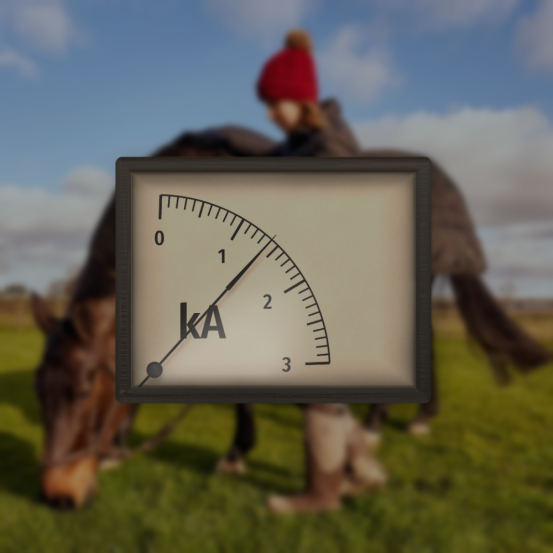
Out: kA 1.4
